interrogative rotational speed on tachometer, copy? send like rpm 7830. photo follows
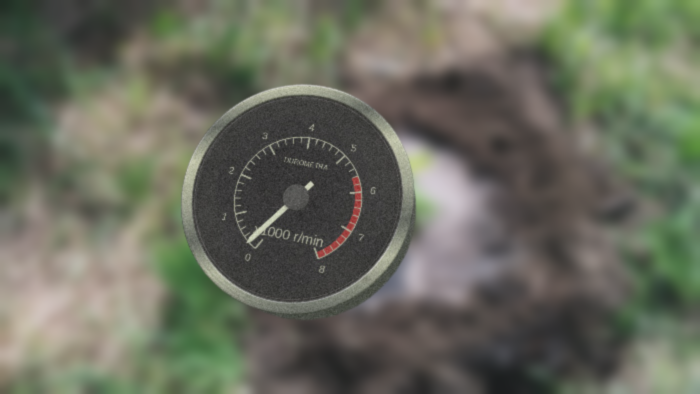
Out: rpm 200
